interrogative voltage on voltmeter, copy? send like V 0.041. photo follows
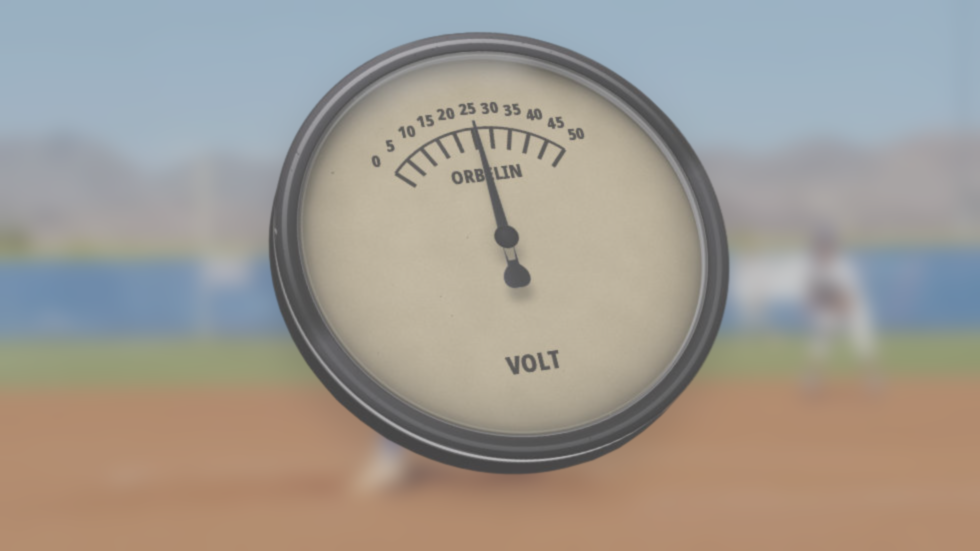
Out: V 25
